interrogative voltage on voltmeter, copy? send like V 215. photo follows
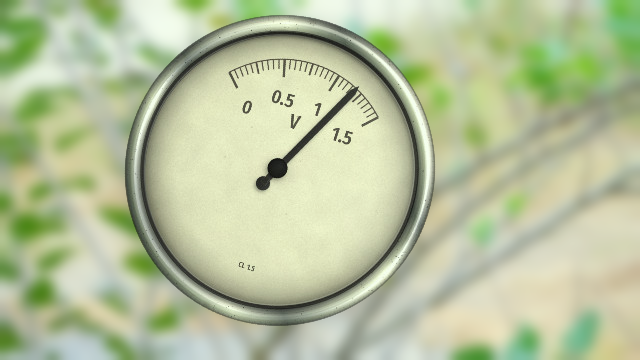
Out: V 1.2
